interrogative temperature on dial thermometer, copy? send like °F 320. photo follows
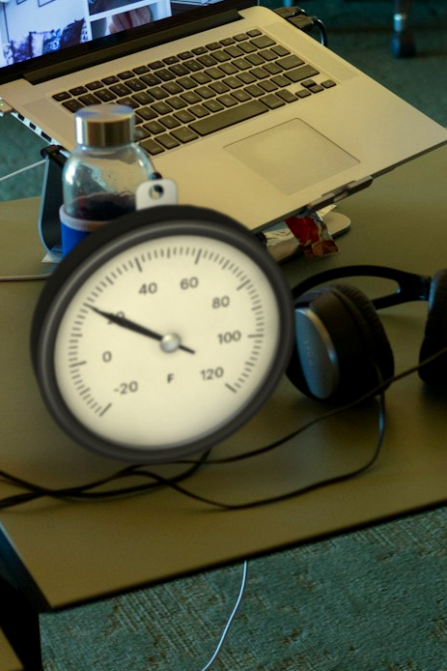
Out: °F 20
